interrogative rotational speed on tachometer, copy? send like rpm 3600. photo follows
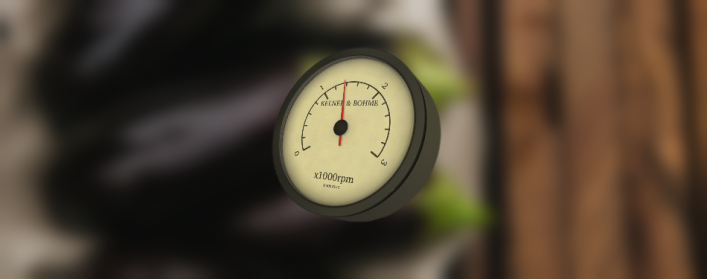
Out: rpm 1400
